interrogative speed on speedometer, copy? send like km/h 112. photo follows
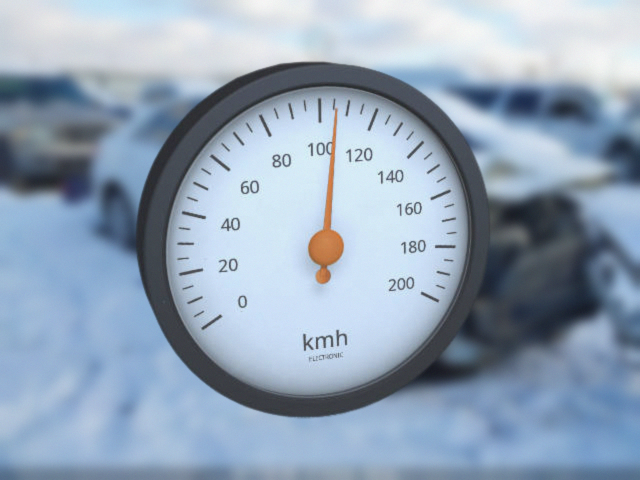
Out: km/h 105
